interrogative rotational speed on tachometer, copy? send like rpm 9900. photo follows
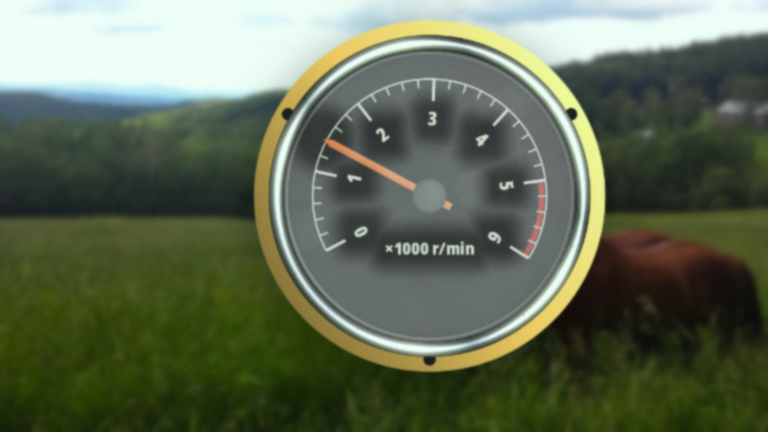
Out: rpm 1400
